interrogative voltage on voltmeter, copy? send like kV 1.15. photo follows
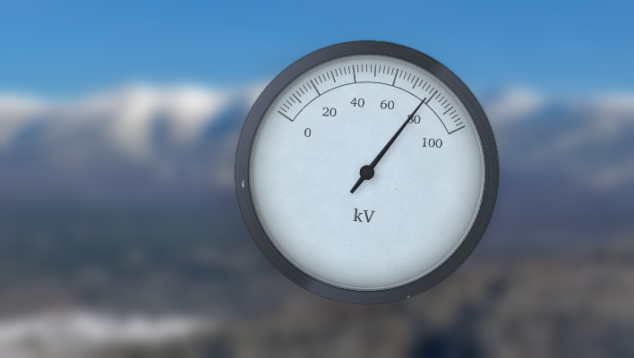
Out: kV 78
